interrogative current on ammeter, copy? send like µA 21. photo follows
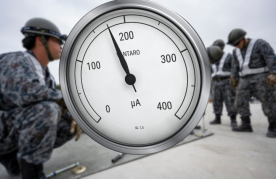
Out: µA 175
